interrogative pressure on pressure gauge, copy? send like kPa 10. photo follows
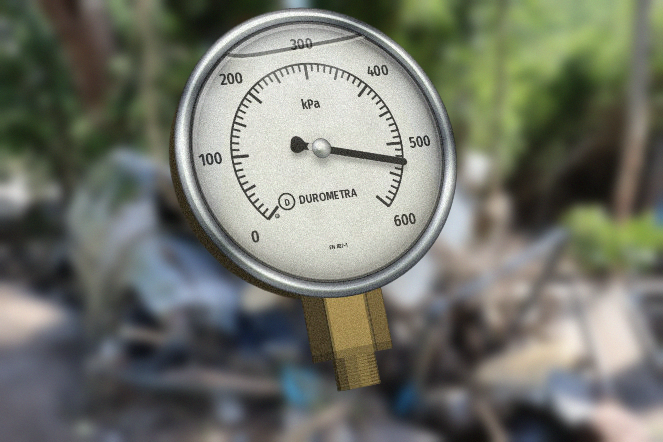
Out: kPa 530
